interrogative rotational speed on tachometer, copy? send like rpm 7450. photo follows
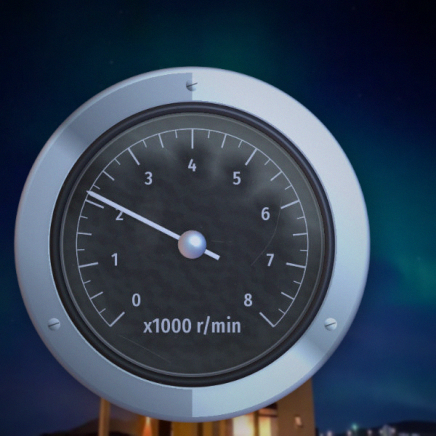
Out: rpm 2125
